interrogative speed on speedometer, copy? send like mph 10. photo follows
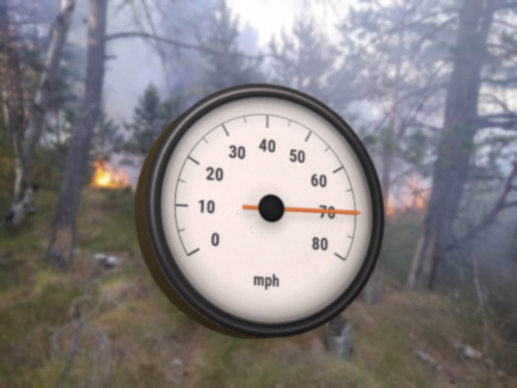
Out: mph 70
